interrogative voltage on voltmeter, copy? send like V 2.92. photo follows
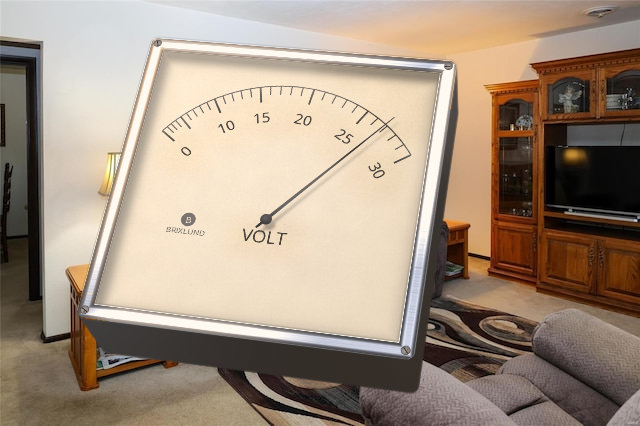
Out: V 27
